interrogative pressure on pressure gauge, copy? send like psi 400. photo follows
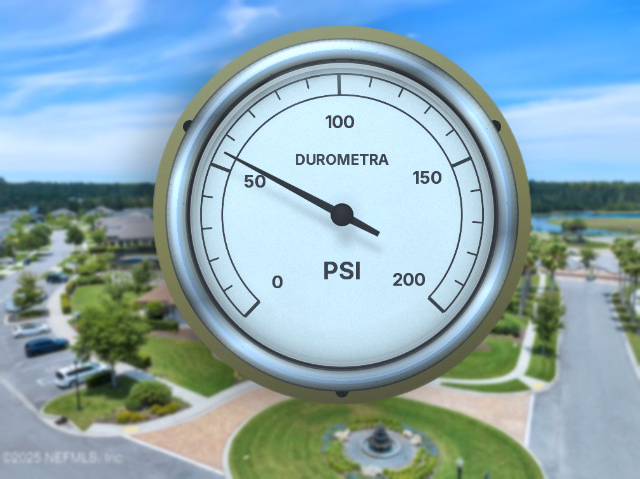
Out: psi 55
